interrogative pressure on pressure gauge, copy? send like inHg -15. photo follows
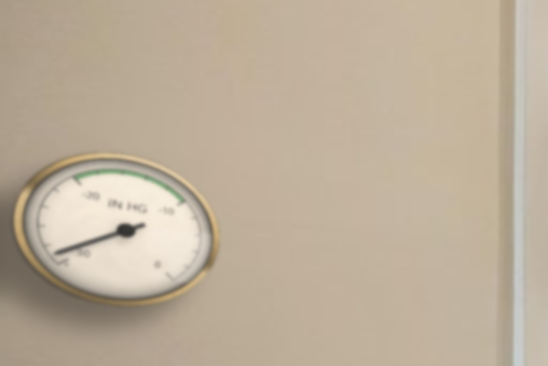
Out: inHg -29
